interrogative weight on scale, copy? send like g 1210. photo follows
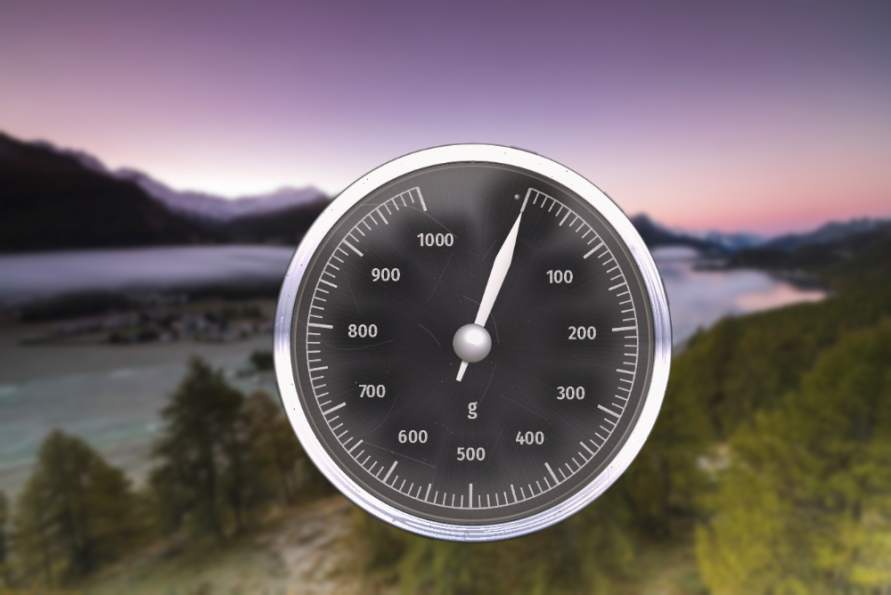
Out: g 0
